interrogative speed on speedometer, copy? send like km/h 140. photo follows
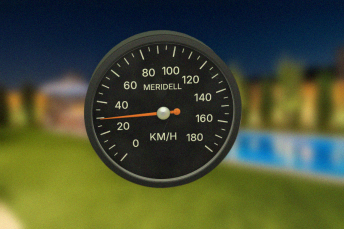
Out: km/h 30
